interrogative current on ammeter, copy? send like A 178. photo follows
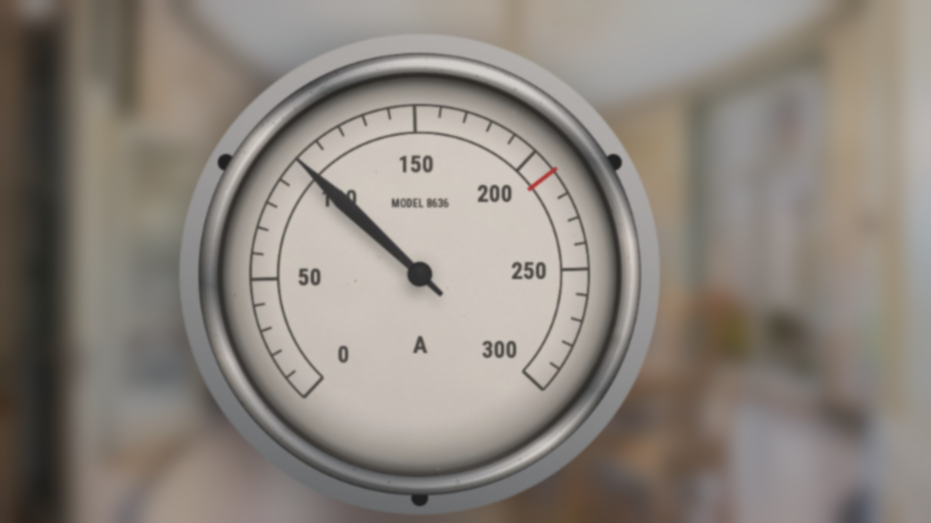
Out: A 100
